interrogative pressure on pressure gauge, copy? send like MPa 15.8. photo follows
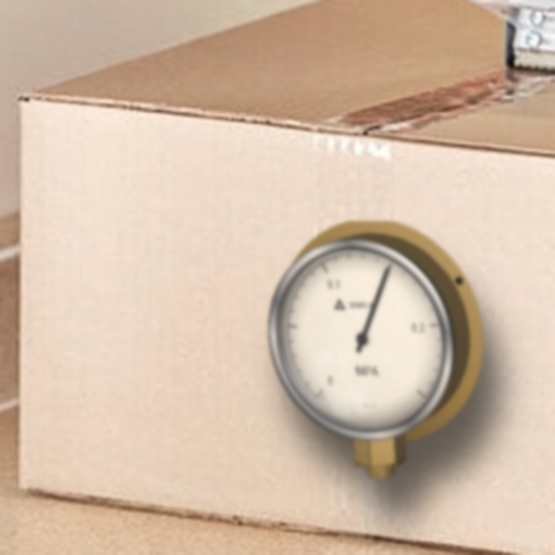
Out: MPa 0.15
